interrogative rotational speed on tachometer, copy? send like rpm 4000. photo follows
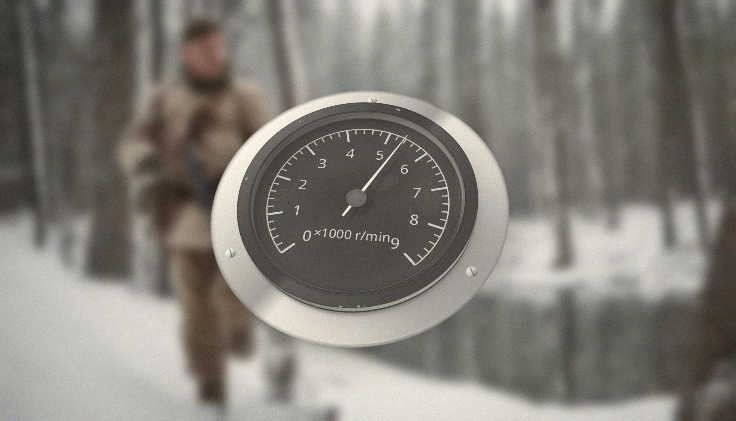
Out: rpm 5400
